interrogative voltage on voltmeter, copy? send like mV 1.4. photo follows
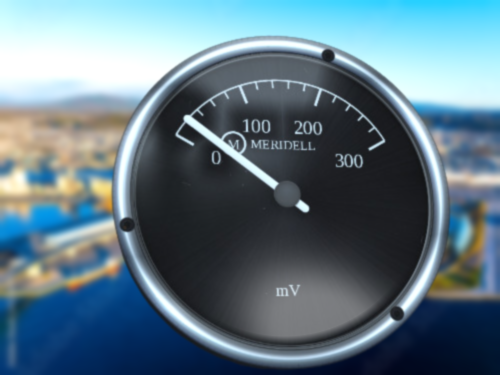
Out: mV 20
